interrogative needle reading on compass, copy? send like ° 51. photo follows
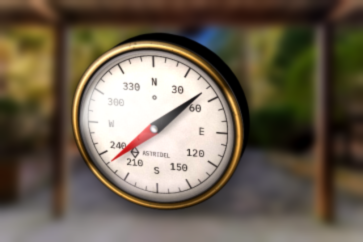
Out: ° 230
